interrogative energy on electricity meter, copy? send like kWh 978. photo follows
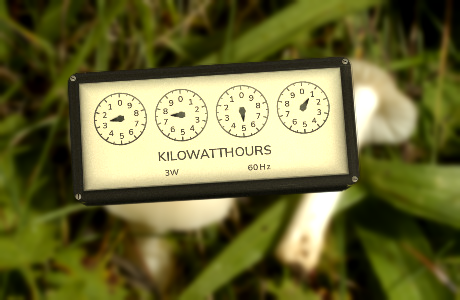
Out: kWh 2751
